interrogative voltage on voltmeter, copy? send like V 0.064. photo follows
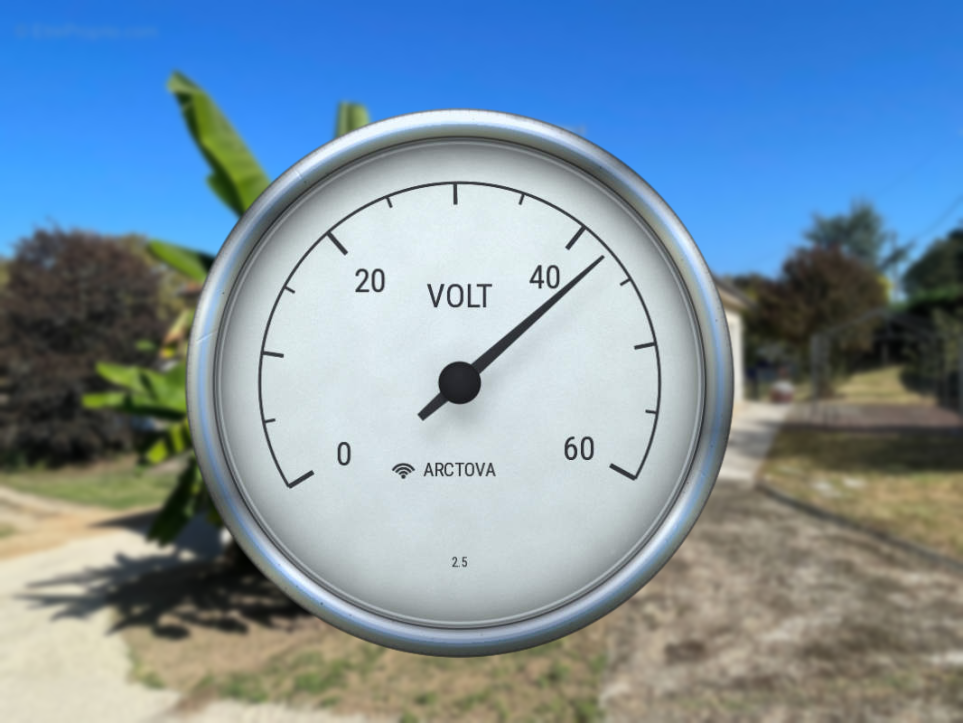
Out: V 42.5
